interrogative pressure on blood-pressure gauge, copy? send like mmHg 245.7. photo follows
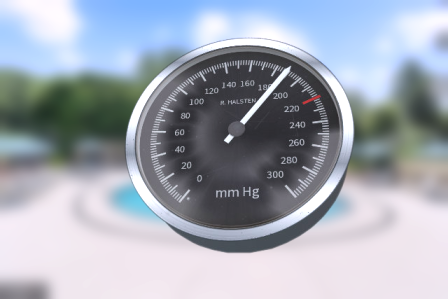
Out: mmHg 190
